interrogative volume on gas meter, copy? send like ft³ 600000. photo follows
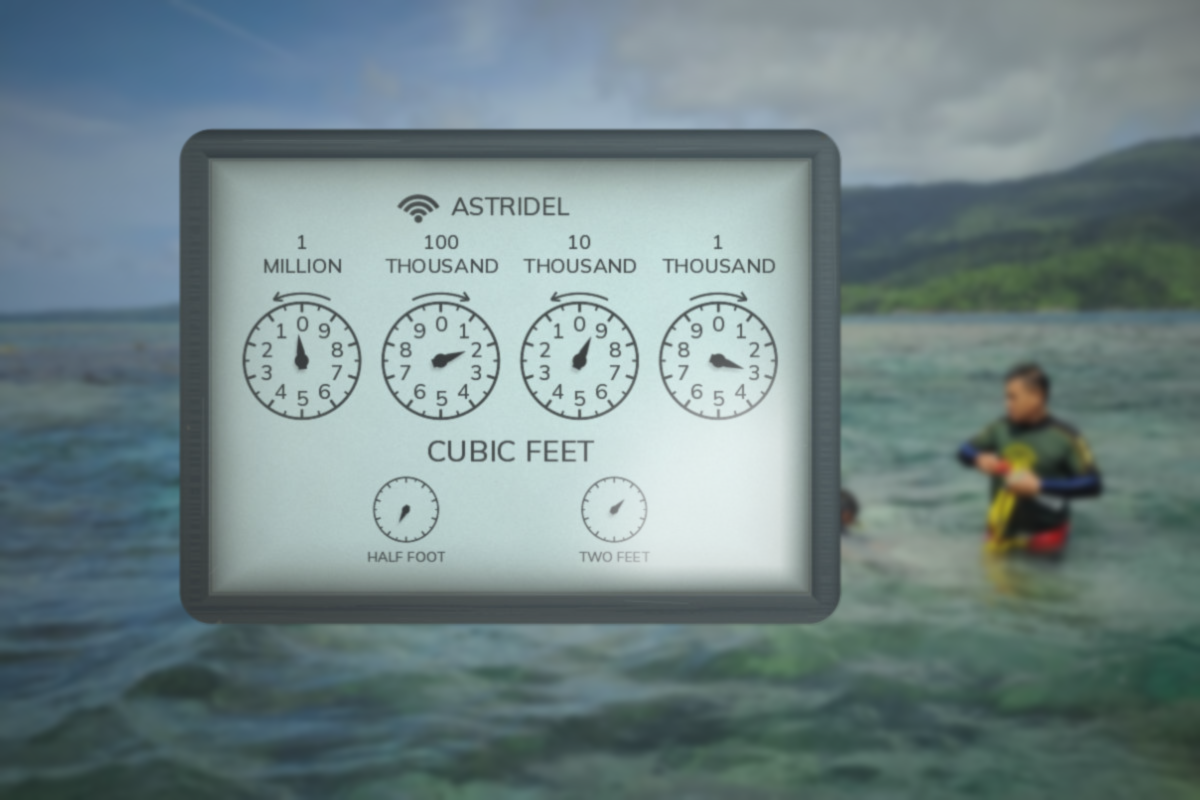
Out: ft³ 19300
